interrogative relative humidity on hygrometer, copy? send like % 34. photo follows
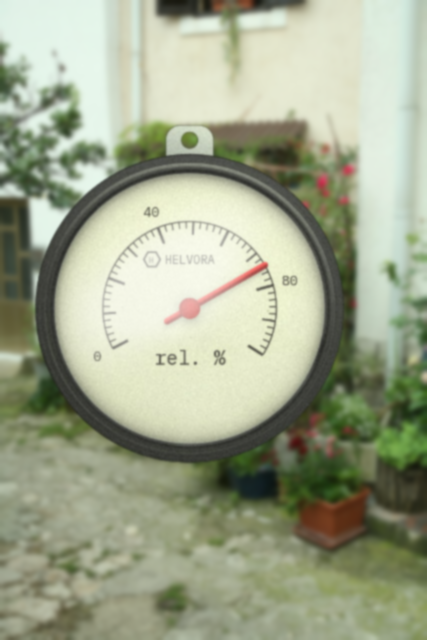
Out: % 74
